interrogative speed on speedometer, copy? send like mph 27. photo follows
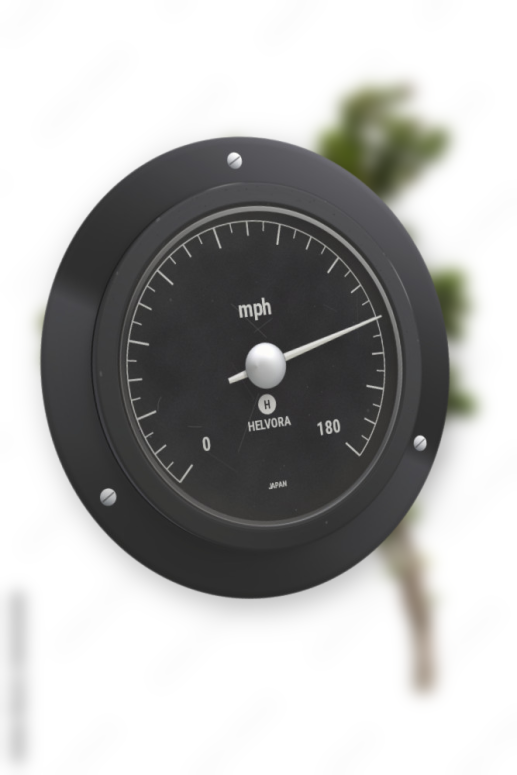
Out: mph 140
